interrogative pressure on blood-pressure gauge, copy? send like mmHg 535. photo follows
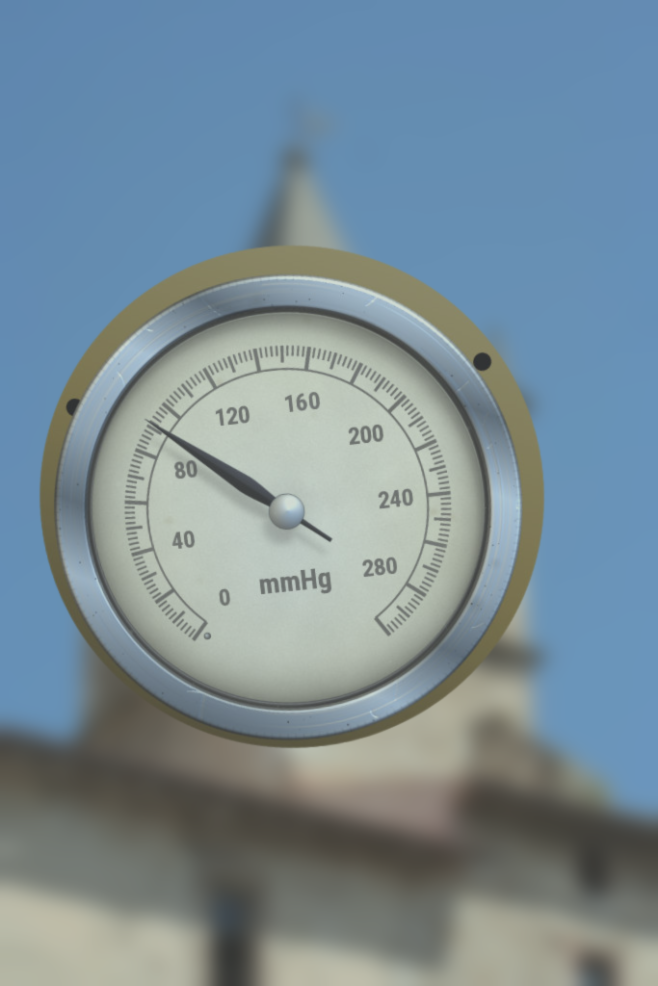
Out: mmHg 92
